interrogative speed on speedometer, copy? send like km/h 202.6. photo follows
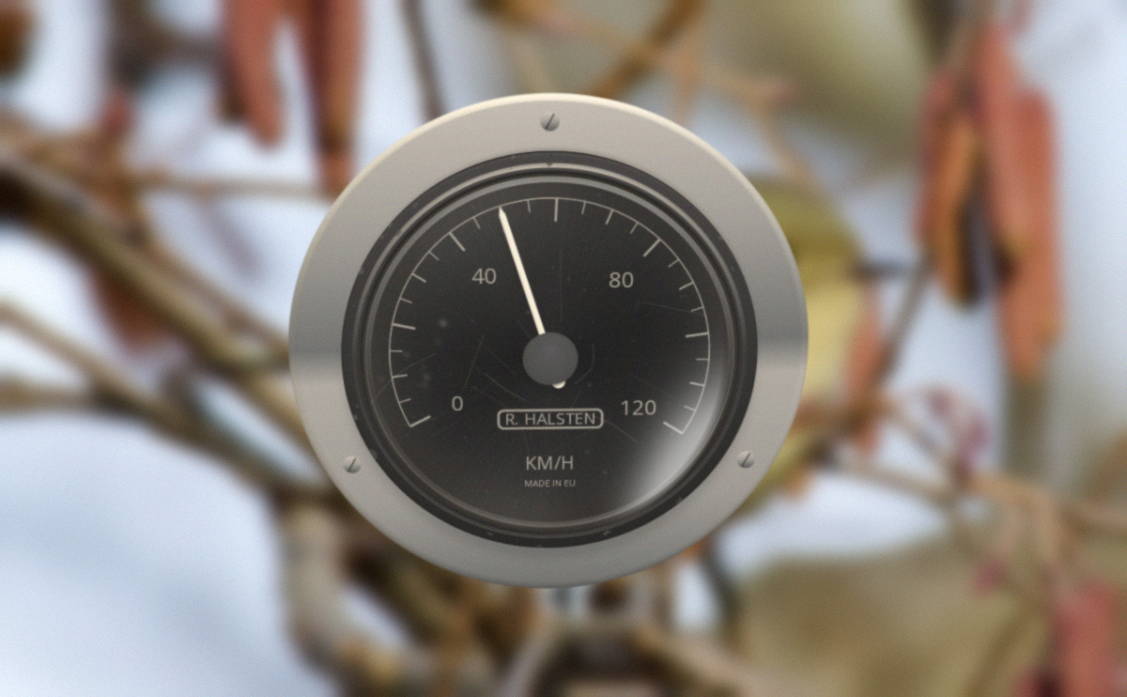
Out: km/h 50
